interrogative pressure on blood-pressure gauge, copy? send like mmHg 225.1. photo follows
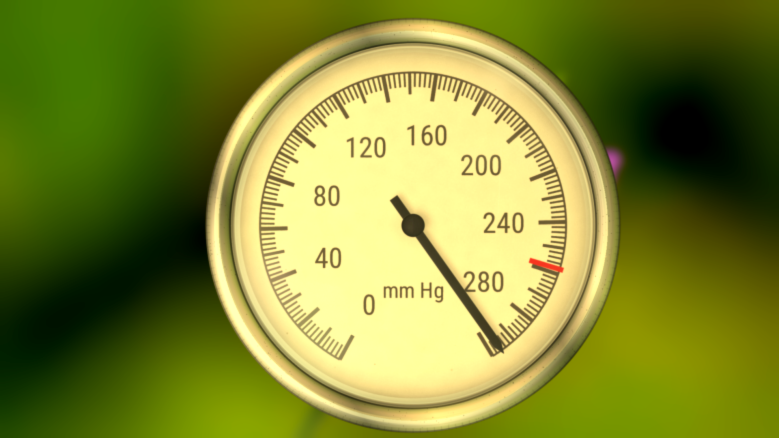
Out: mmHg 296
